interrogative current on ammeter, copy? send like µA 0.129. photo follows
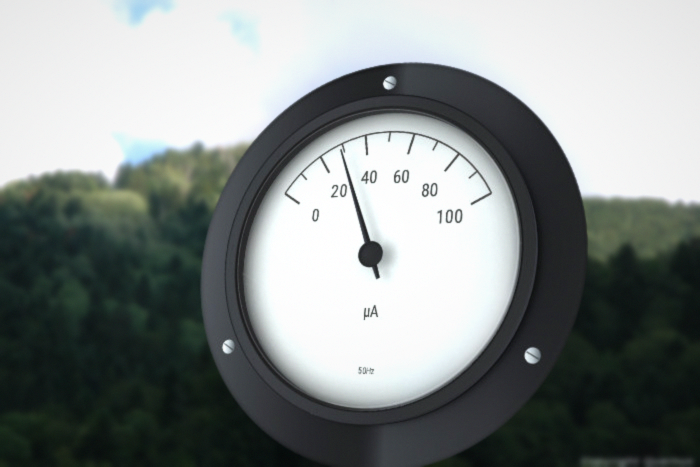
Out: µA 30
